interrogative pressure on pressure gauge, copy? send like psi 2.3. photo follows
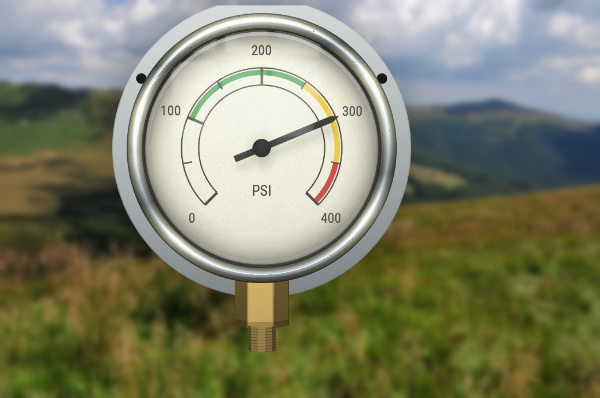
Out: psi 300
